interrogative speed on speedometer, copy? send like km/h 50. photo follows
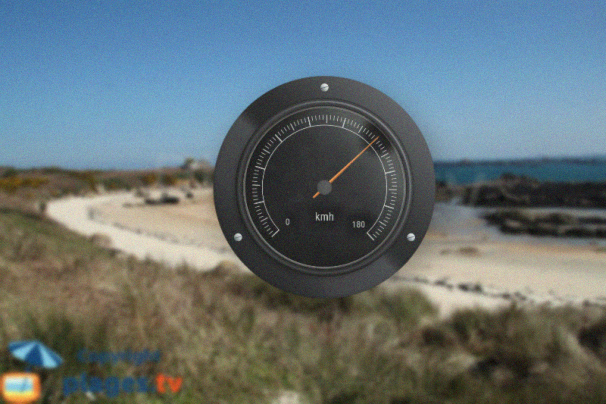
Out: km/h 120
